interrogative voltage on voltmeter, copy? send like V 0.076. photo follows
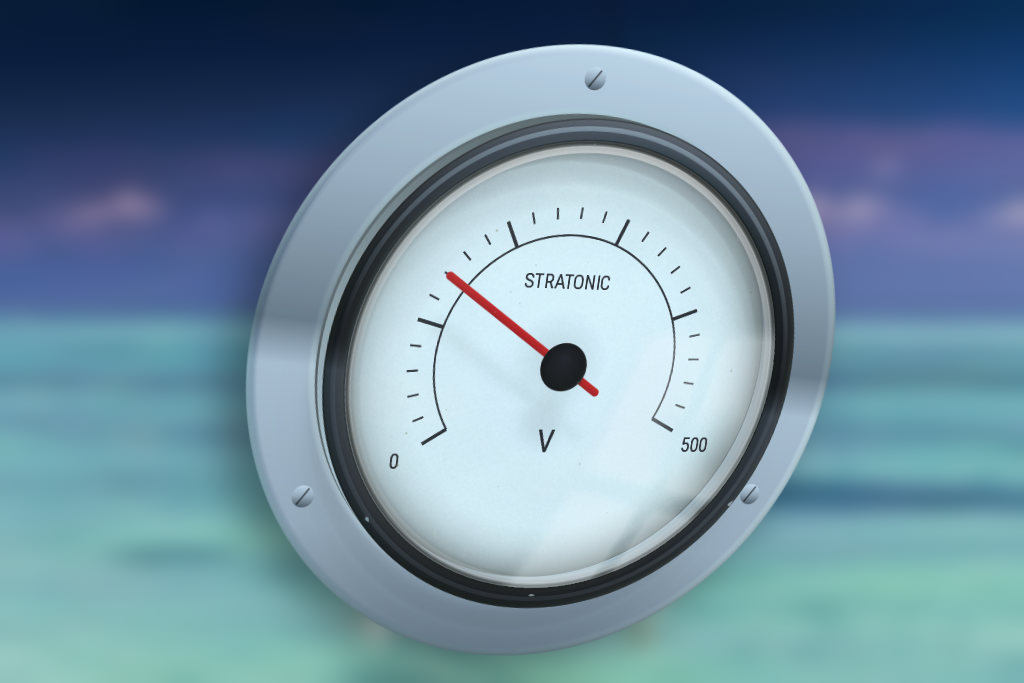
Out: V 140
